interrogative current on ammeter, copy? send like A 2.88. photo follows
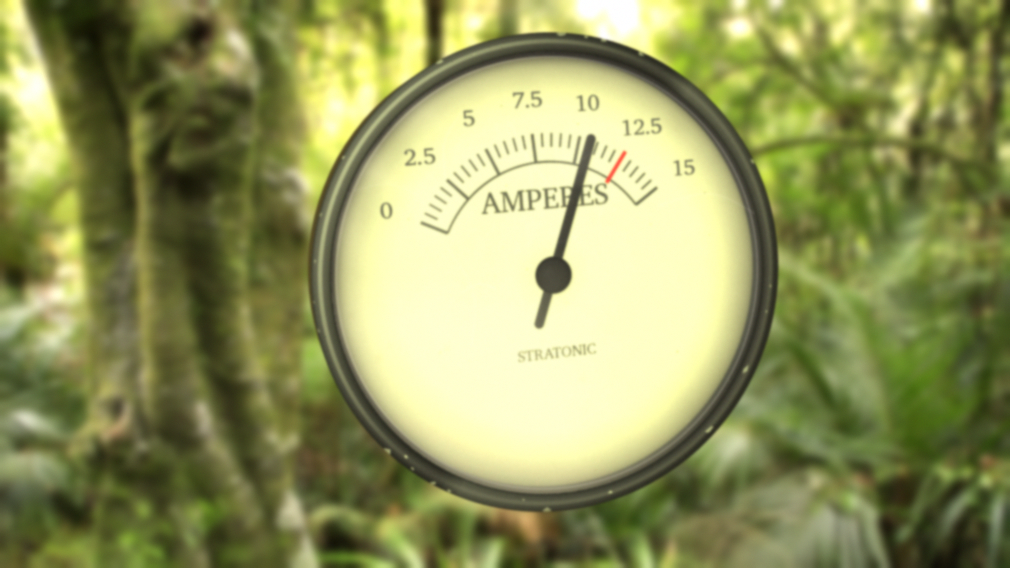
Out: A 10.5
